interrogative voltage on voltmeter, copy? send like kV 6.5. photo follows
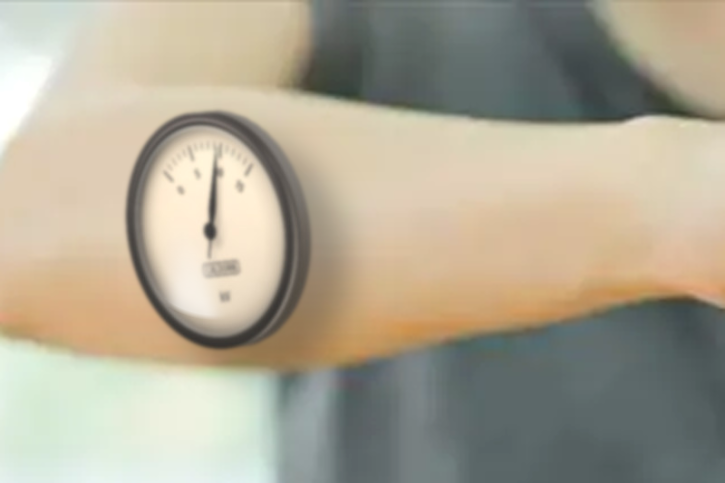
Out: kV 10
